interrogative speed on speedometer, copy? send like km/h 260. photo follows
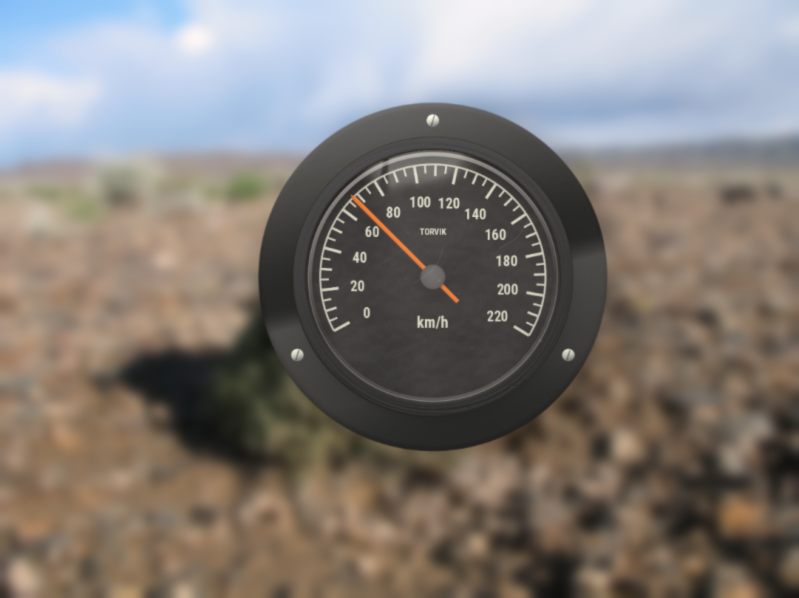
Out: km/h 67.5
